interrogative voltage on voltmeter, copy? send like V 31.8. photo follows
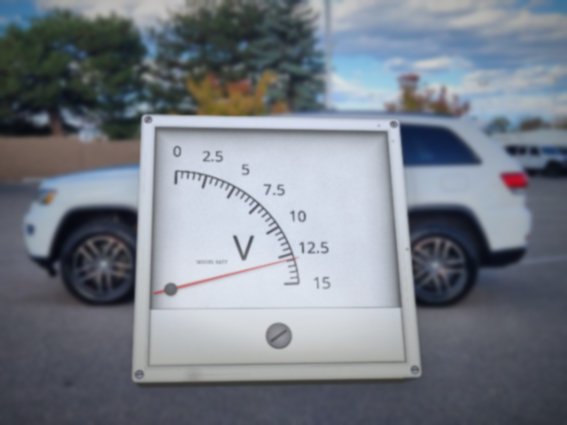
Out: V 13
